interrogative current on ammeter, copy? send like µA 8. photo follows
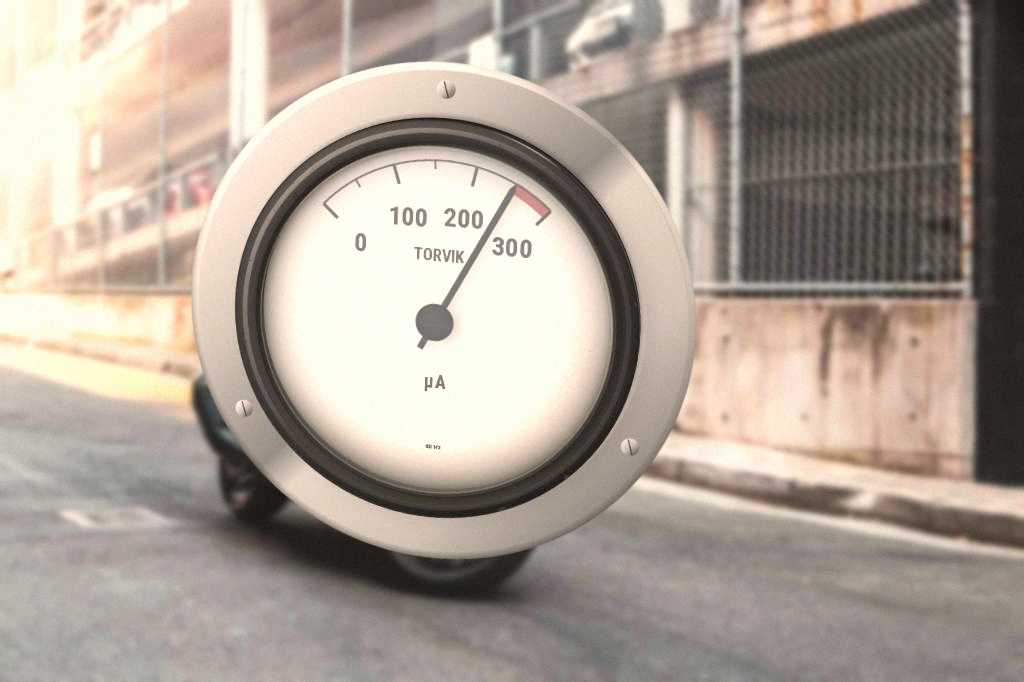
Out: µA 250
